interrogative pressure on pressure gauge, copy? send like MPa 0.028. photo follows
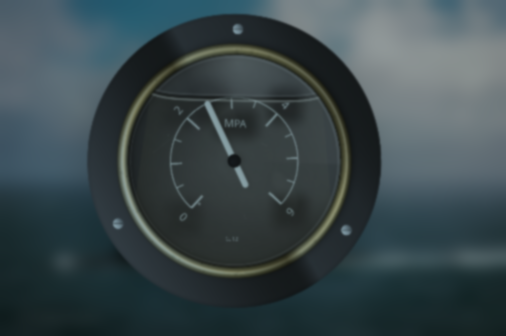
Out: MPa 2.5
